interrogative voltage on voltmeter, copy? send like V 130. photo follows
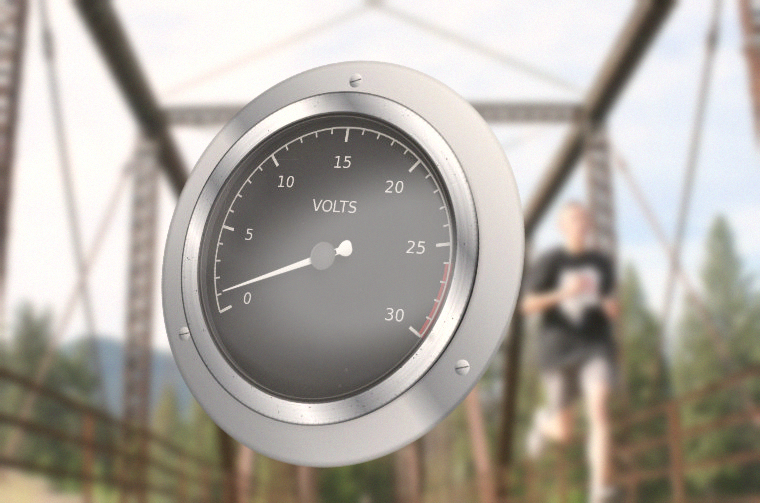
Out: V 1
